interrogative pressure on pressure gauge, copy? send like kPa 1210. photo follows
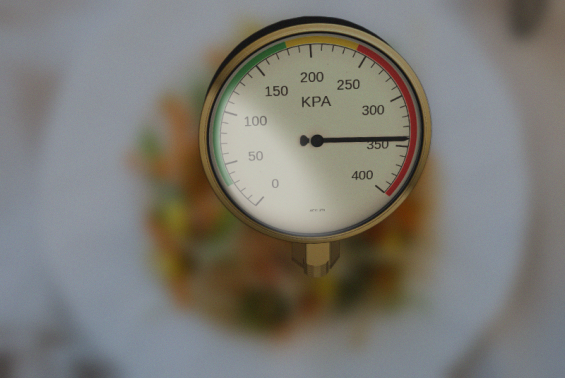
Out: kPa 340
